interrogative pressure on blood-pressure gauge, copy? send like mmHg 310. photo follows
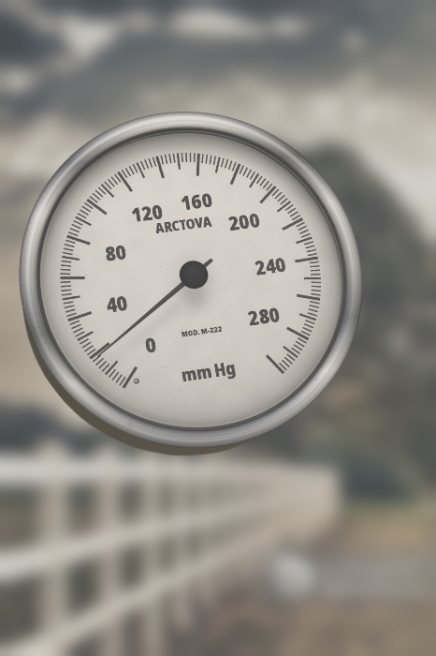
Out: mmHg 18
